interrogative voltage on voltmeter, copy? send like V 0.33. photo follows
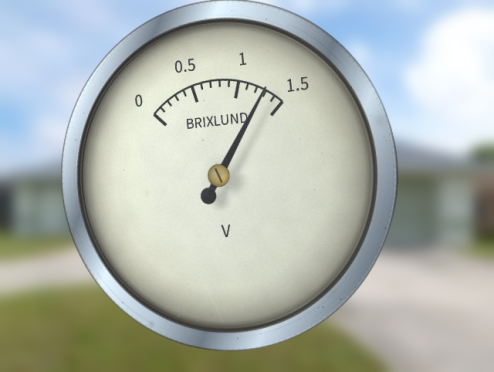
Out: V 1.3
